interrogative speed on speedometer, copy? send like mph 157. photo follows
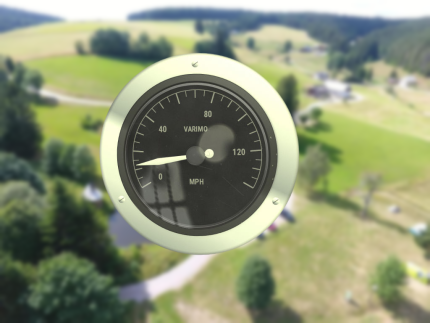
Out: mph 12.5
